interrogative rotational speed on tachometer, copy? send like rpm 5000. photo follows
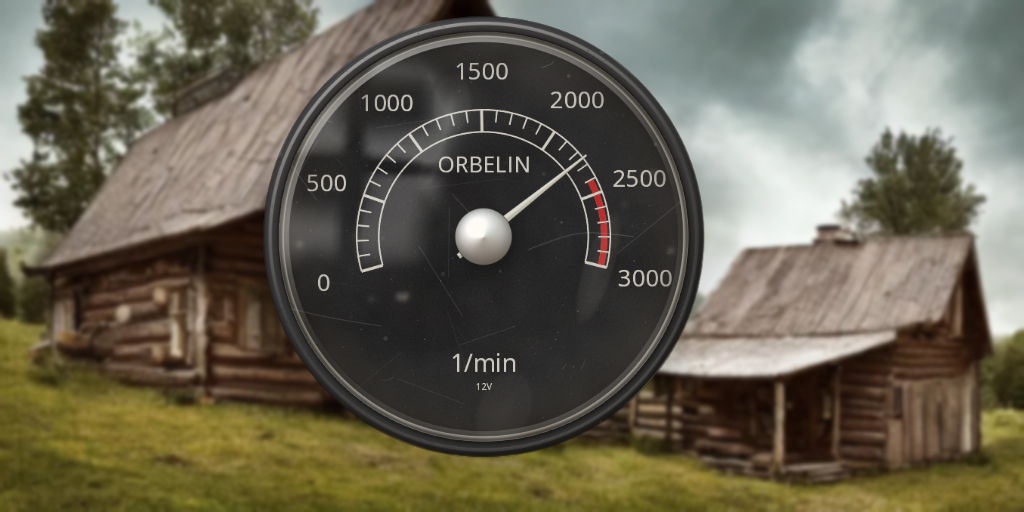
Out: rpm 2250
